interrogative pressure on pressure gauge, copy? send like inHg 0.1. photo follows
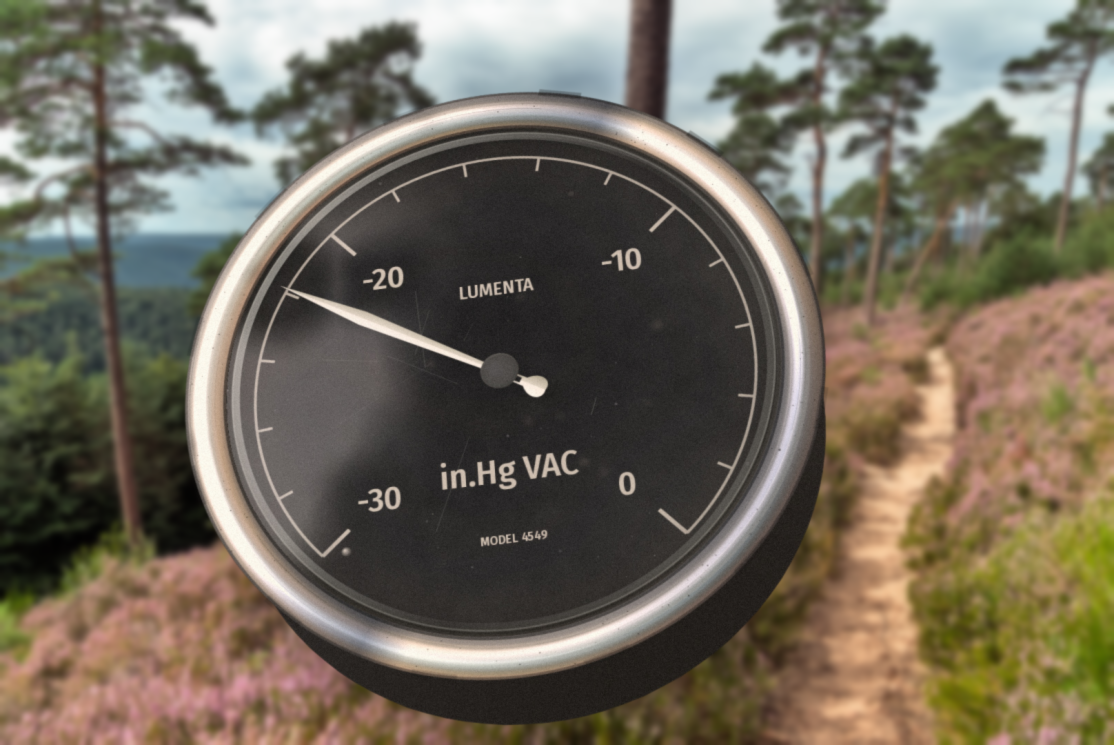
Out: inHg -22
